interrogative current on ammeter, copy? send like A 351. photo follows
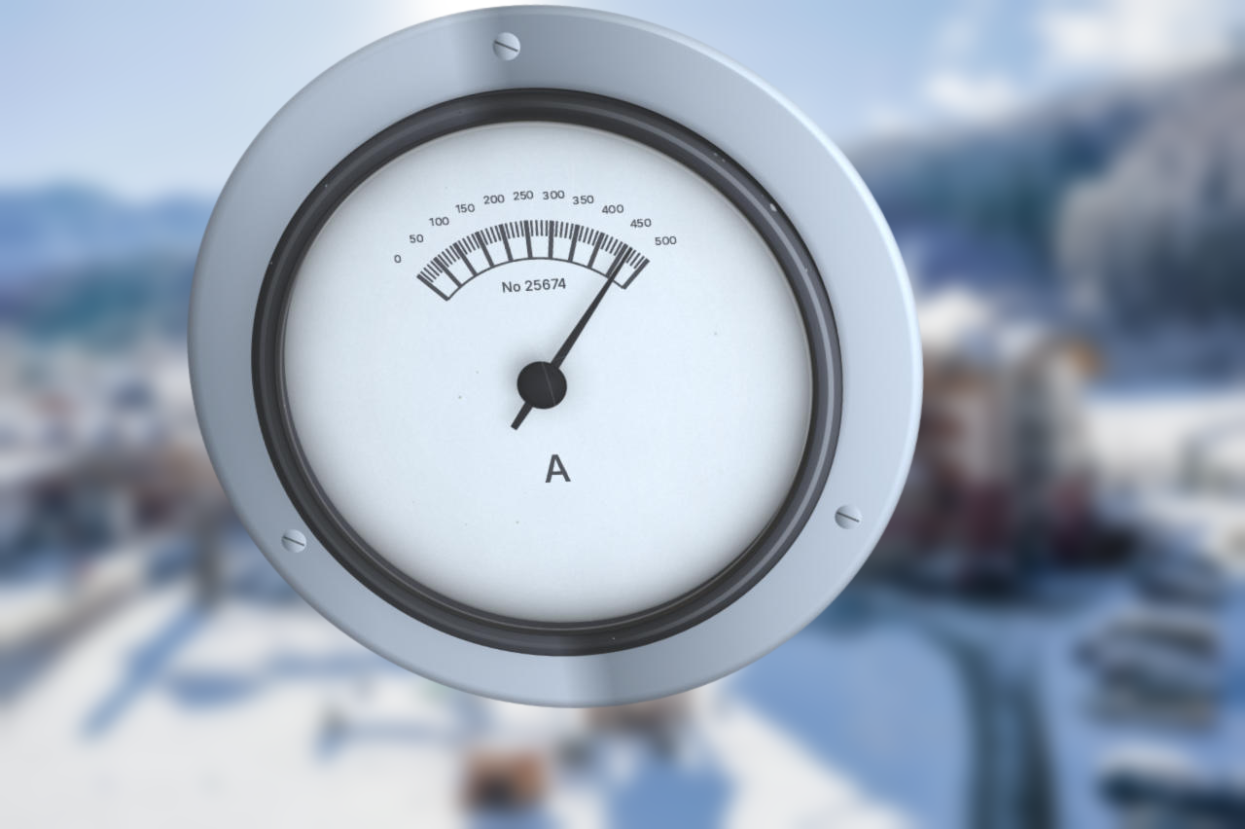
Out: A 460
